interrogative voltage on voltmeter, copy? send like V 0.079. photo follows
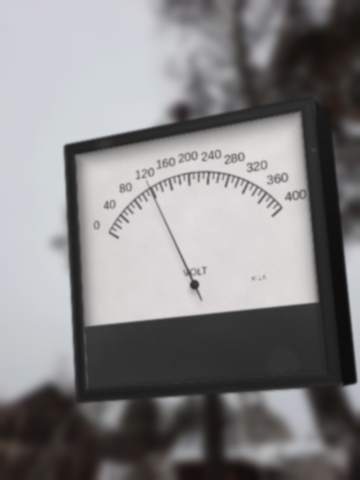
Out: V 120
